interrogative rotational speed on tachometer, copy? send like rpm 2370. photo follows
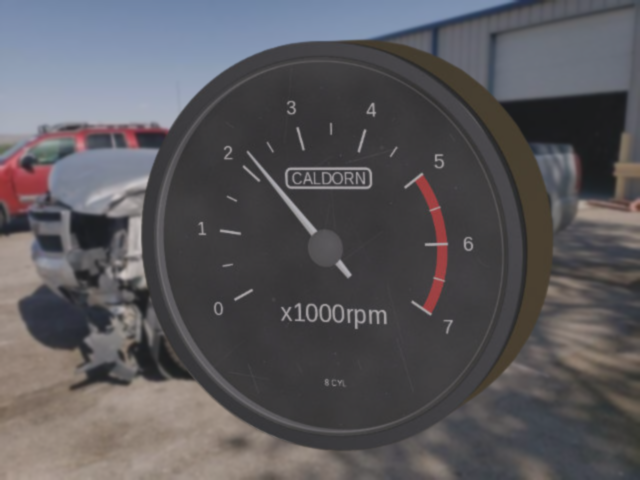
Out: rpm 2250
